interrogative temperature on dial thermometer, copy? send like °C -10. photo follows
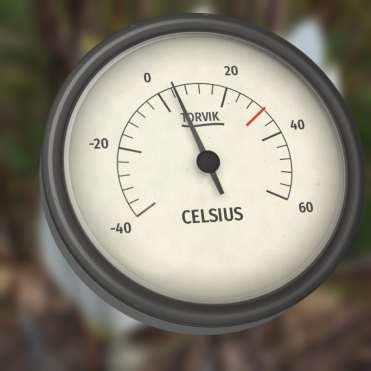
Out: °C 4
